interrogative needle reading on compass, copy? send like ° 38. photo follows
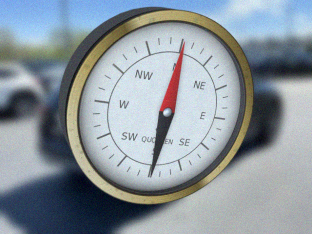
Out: ° 0
